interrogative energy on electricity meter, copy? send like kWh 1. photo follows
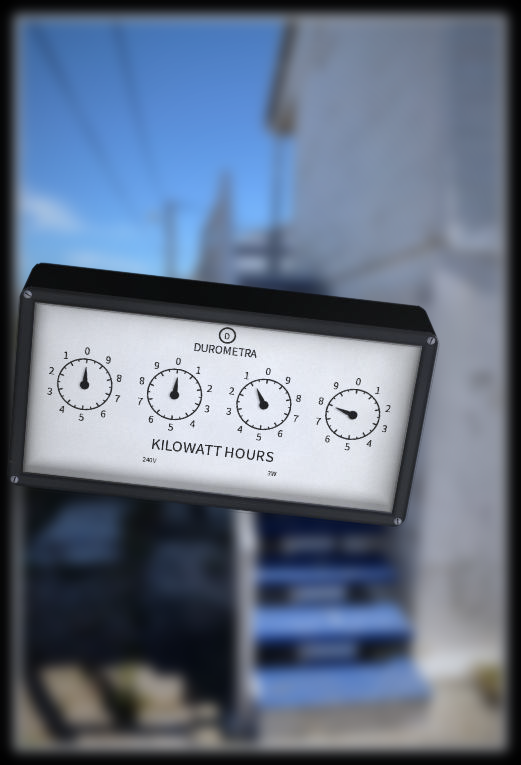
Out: kWh 8
